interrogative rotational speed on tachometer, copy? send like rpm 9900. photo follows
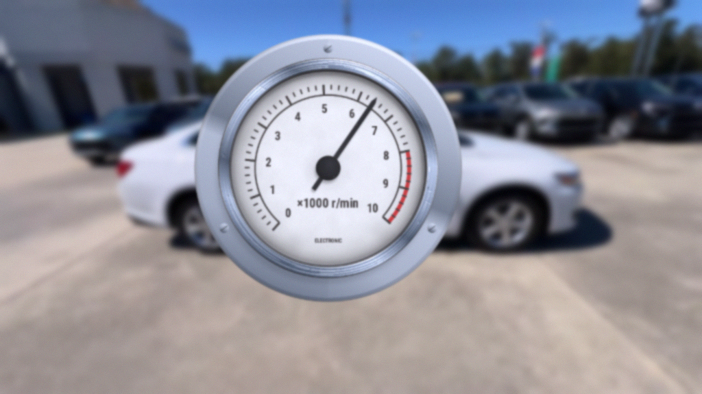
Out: rpm 6400
